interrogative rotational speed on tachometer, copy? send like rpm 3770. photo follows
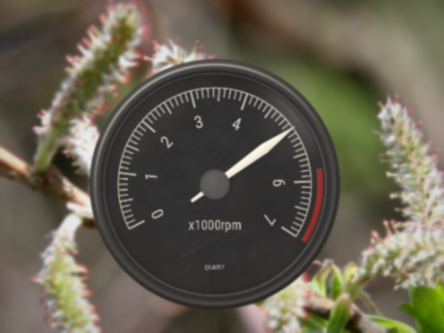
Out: rpm 5000
